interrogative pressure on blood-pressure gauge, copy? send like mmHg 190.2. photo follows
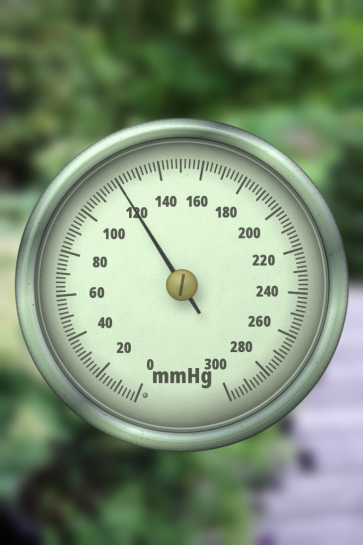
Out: mmHg 120
